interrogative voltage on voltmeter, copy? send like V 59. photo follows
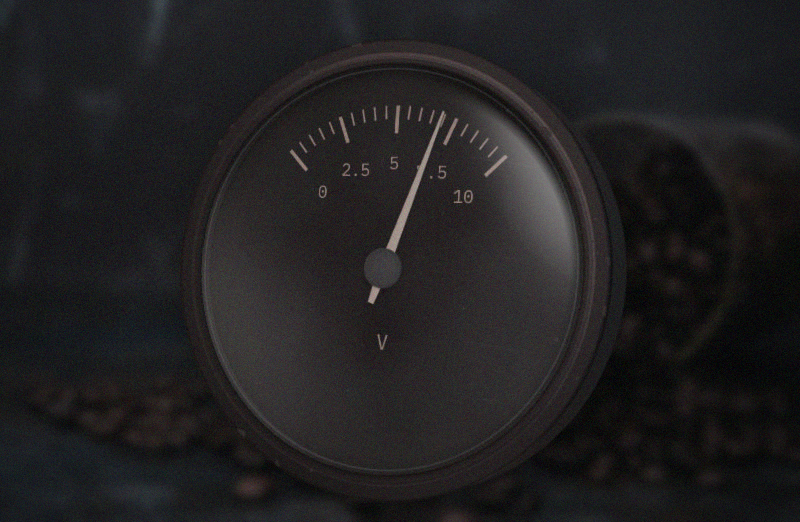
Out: V 7
